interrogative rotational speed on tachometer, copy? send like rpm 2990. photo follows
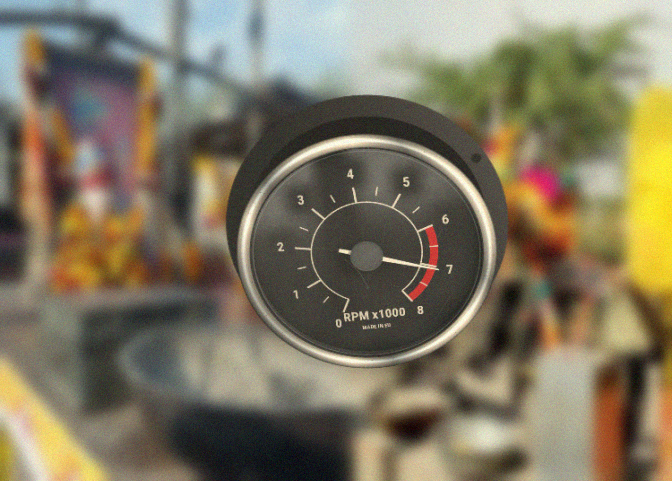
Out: rpm 7000
